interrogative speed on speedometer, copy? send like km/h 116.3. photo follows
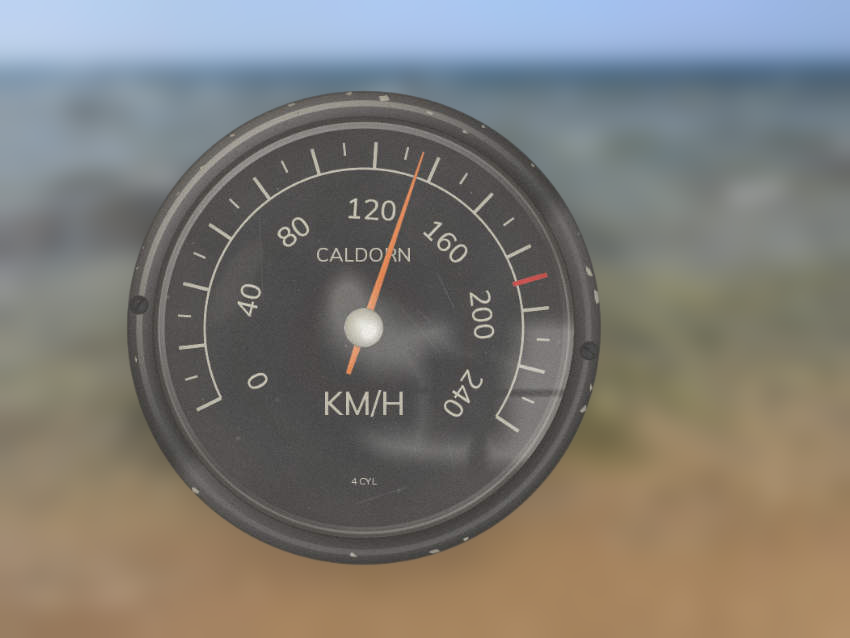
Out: km/h 135
